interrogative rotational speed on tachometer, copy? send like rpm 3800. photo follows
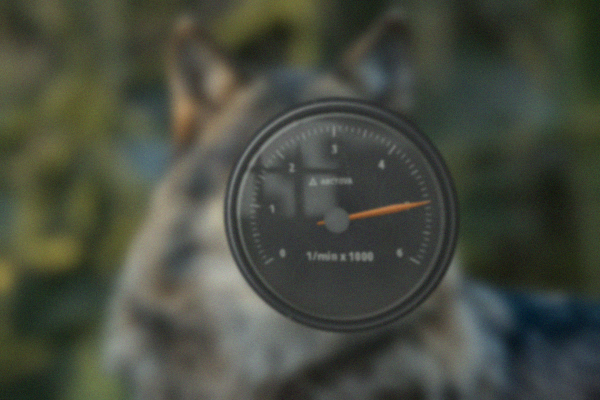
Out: rpm 5000
